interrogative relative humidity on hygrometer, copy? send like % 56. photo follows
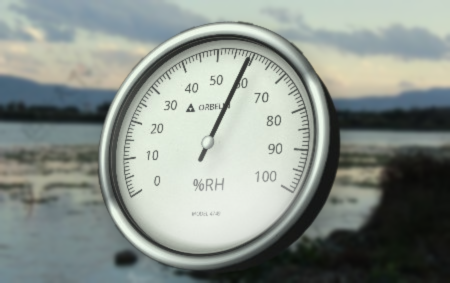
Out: % 60
